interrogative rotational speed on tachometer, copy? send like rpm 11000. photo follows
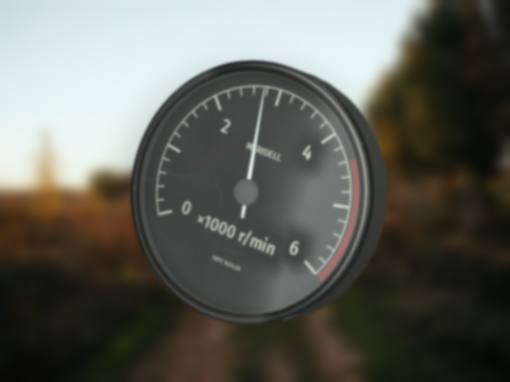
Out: rpm 2800
